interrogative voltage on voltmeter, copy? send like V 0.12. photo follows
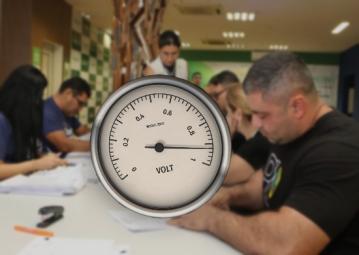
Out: V 0.92
